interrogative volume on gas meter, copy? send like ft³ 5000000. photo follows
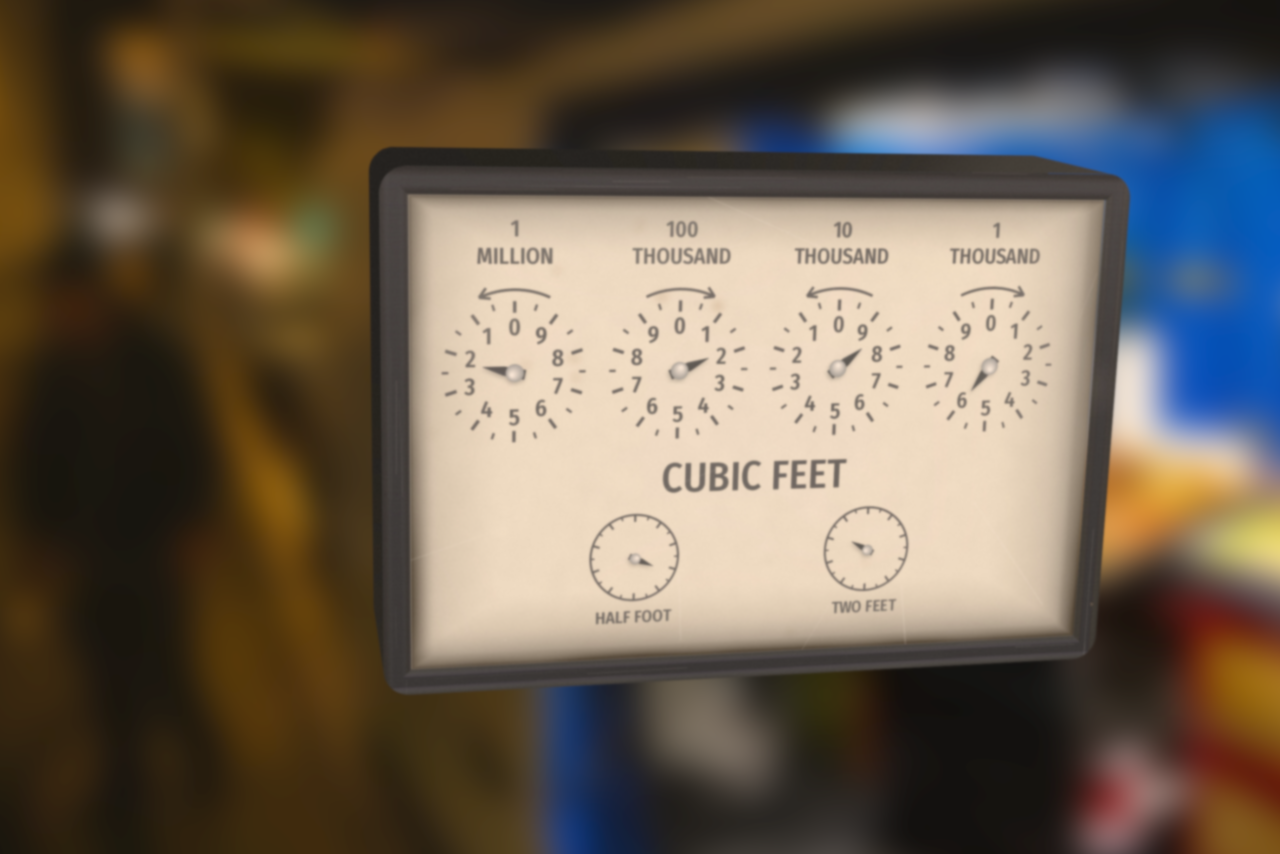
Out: ft³ 218600
